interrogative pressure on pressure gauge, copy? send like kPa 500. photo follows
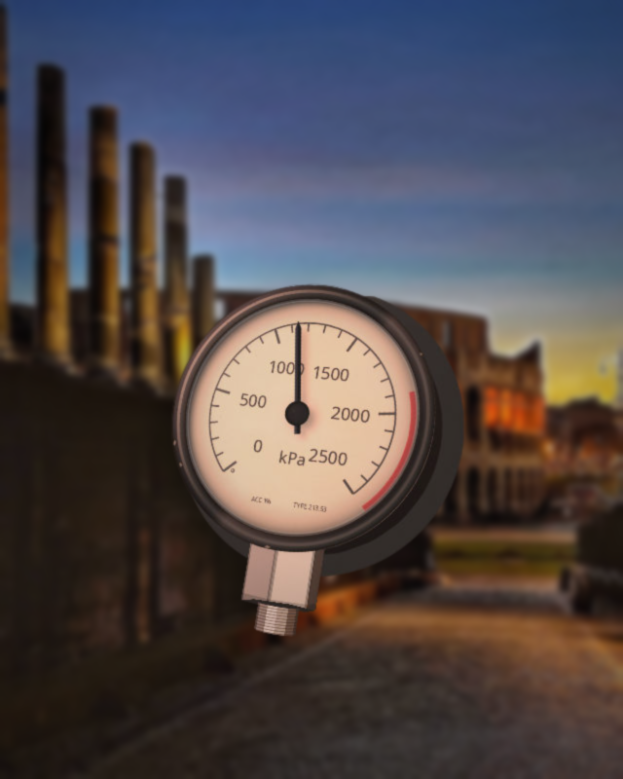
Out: kPa 1150
